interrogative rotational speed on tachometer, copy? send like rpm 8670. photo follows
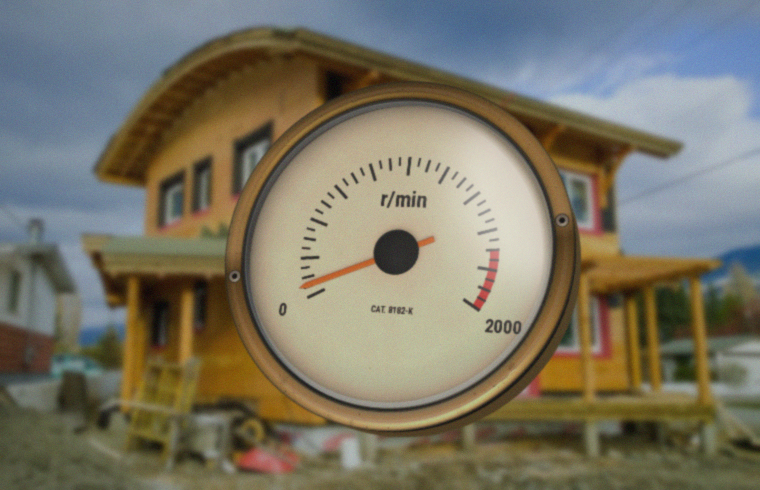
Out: rpm 50
